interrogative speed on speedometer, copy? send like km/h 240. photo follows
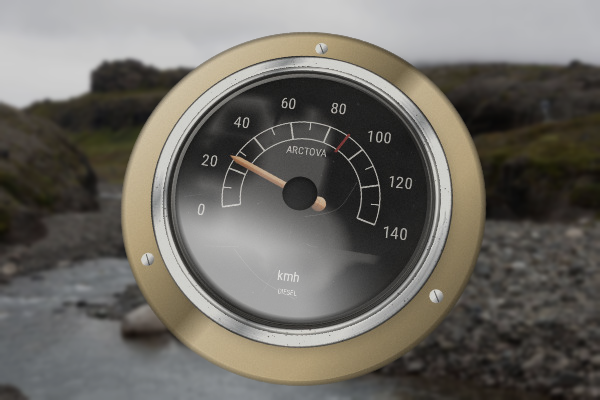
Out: km/h 25
